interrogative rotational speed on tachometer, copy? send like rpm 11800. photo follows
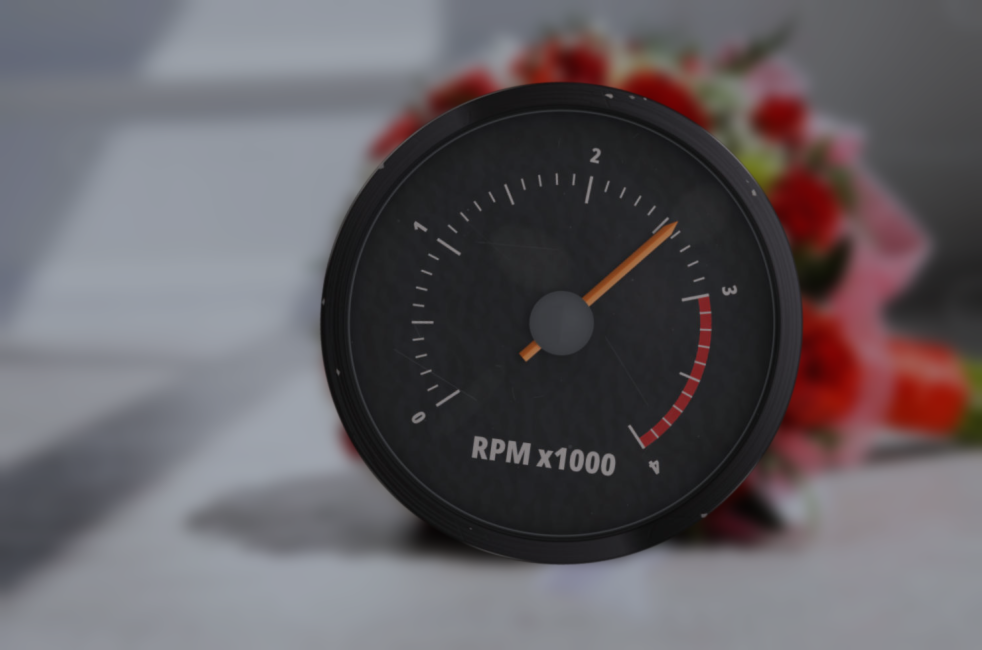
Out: rpm 2550
